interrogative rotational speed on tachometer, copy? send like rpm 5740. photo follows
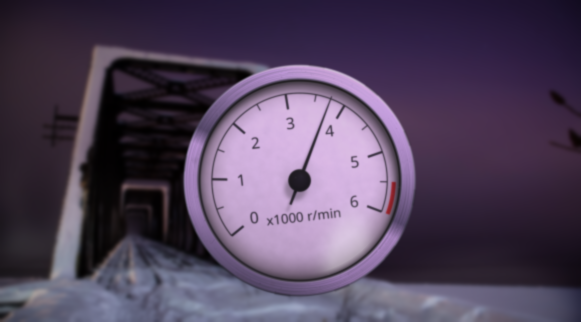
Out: rpm 3750
